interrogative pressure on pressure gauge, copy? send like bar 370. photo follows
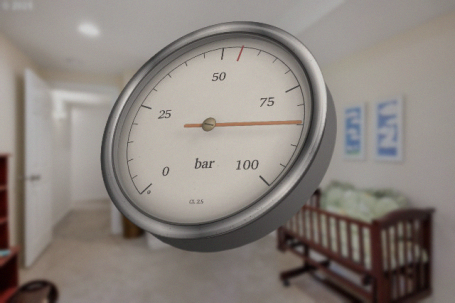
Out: bar 85
